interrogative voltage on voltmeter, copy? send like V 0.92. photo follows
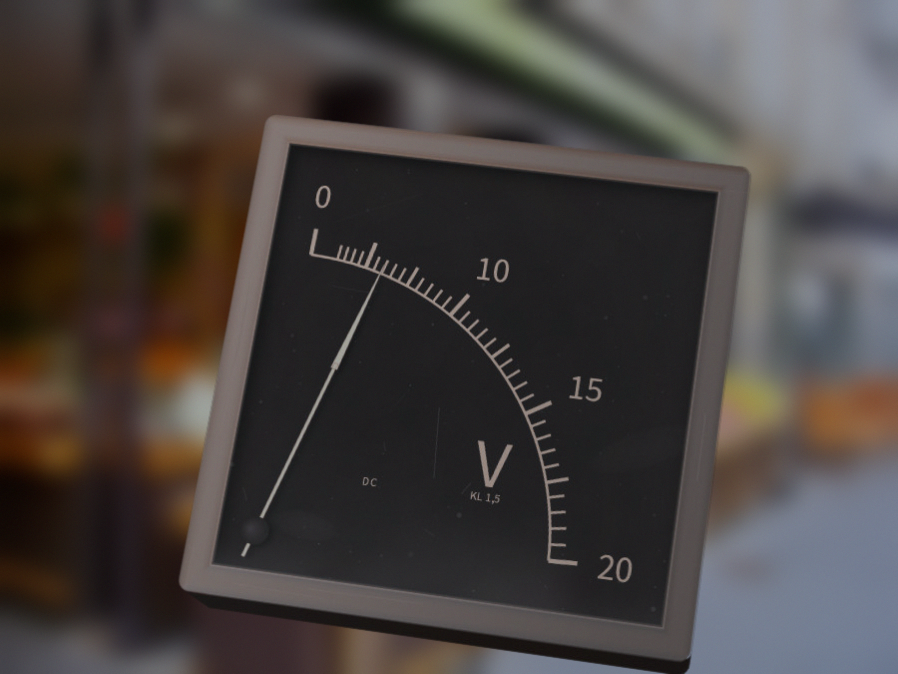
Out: V 6
